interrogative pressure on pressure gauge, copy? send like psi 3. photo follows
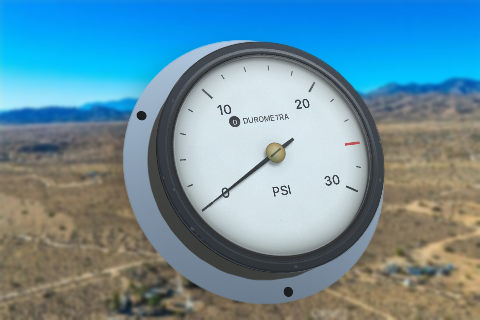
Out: psi 0
